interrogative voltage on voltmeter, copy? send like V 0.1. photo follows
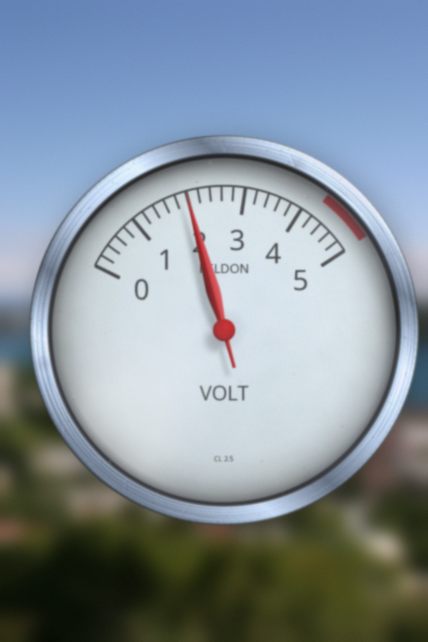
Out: V 2
